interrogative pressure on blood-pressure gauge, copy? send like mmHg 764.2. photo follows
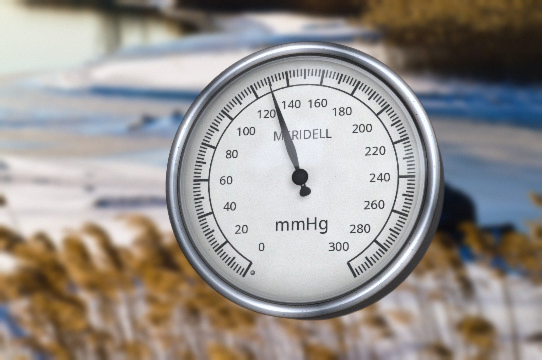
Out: mmHg 130
